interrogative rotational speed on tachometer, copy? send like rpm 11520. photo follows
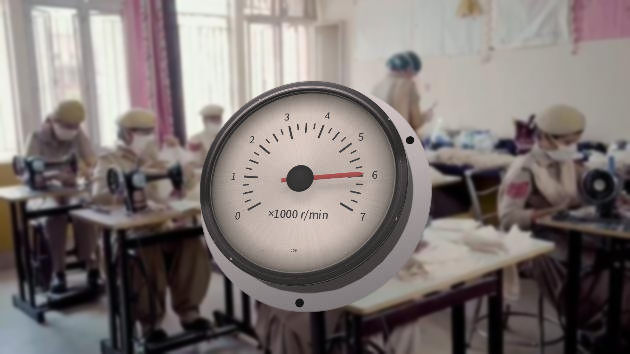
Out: rpm 6000
